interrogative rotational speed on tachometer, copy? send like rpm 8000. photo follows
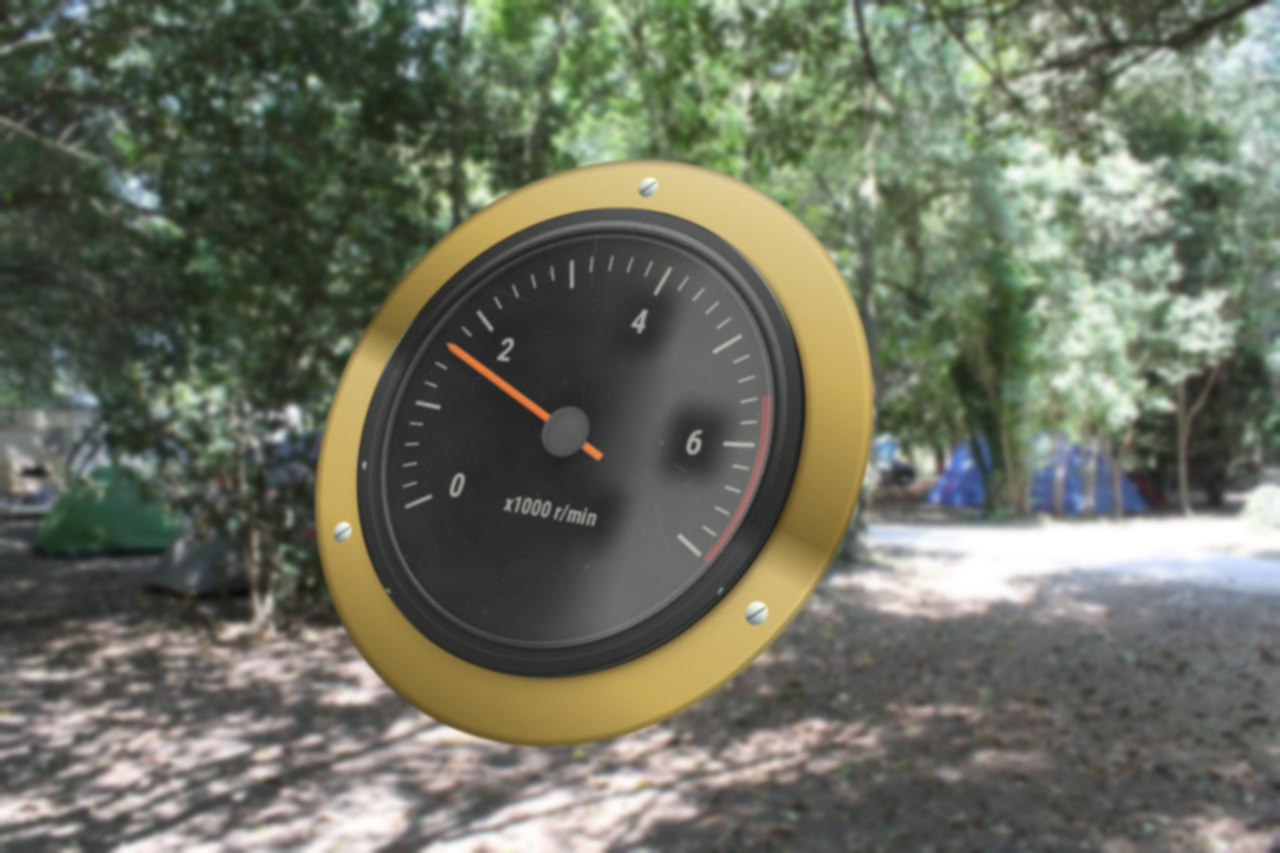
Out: rpm 1600
